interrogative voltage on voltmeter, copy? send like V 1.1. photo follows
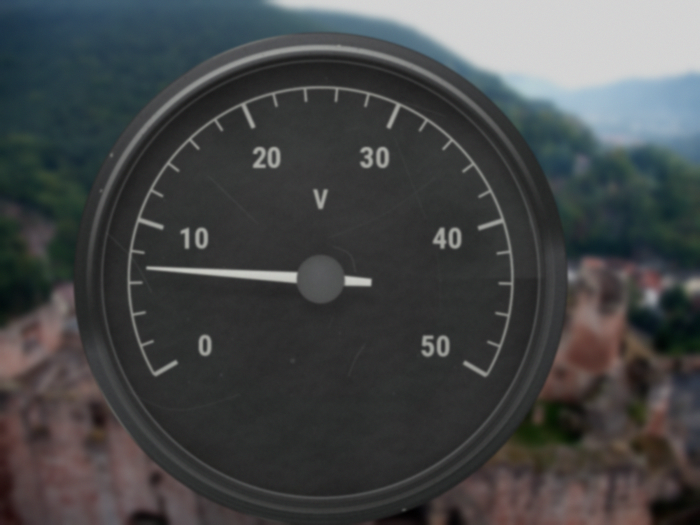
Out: V 7
